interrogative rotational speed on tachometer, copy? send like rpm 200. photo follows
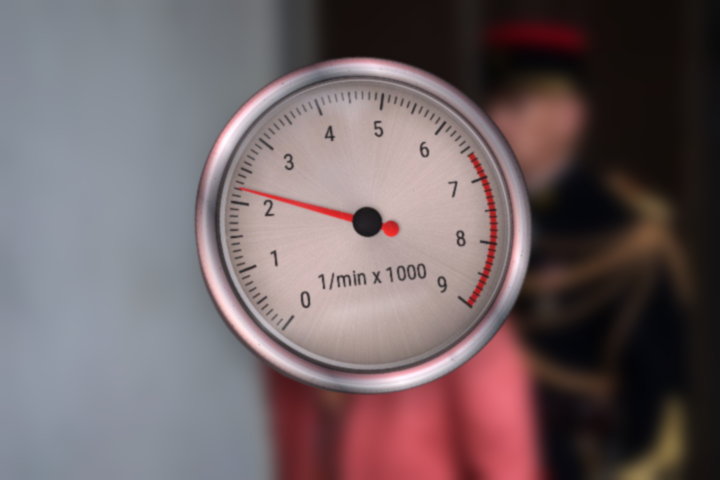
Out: rpm 2200
